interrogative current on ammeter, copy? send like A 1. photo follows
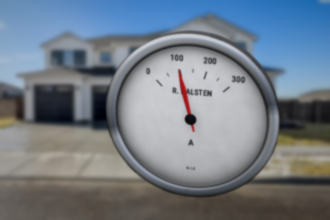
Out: A 100
